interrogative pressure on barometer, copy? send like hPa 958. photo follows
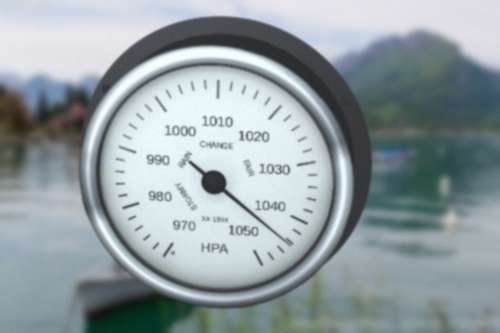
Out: hPa 1044
